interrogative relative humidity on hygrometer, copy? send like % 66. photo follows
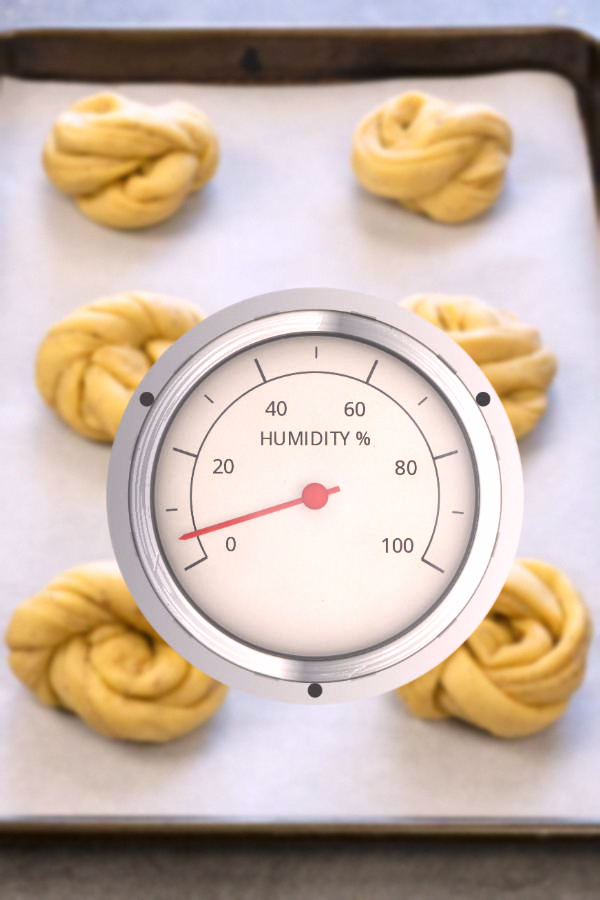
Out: % 5
